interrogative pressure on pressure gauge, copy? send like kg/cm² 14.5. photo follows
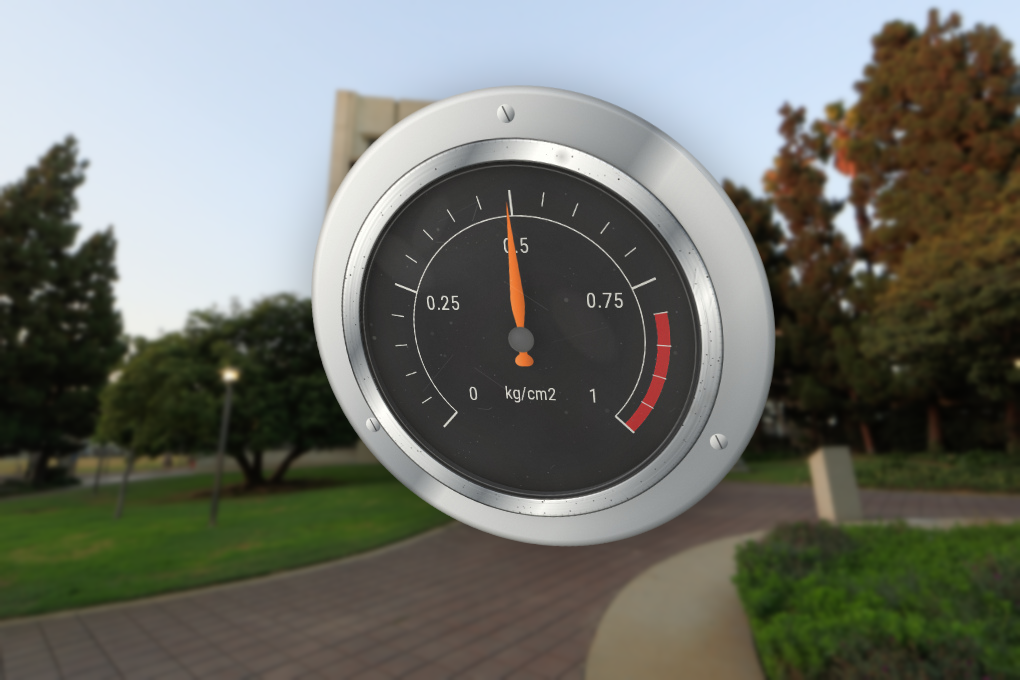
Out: kg/cm² 0.5
